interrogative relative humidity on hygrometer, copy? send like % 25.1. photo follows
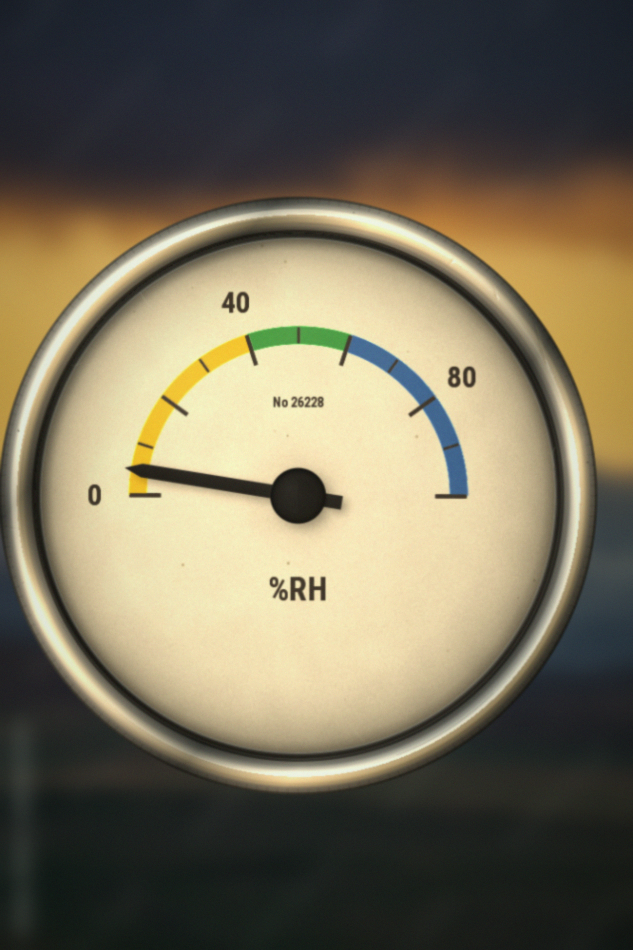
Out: % 5
